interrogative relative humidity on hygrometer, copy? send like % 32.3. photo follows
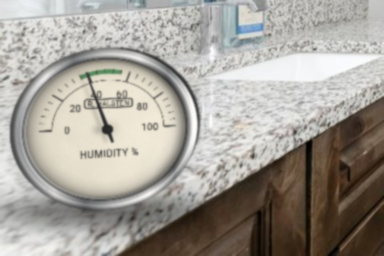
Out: % 40
